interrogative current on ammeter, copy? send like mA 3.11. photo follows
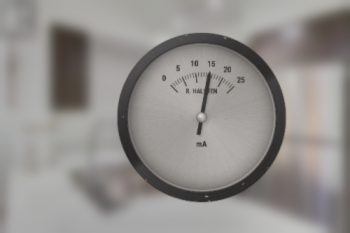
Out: mA 15
